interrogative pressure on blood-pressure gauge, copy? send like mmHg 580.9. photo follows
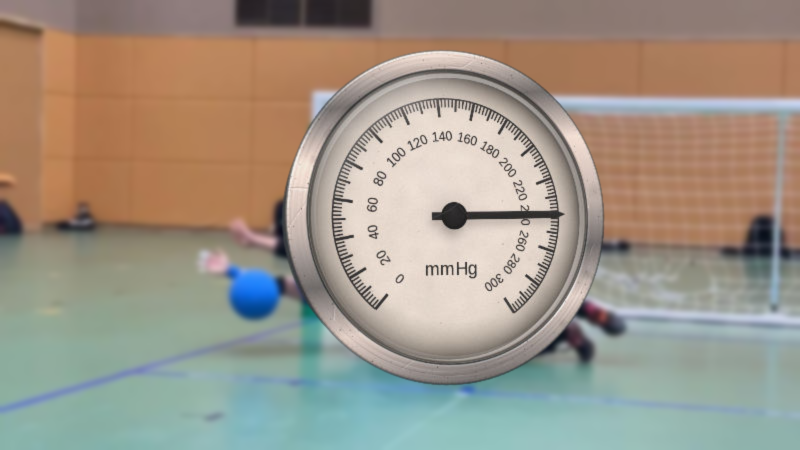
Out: mmHg 240
